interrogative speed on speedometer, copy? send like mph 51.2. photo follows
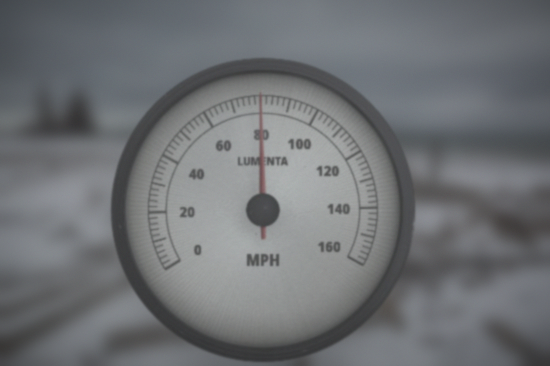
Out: mph 80
